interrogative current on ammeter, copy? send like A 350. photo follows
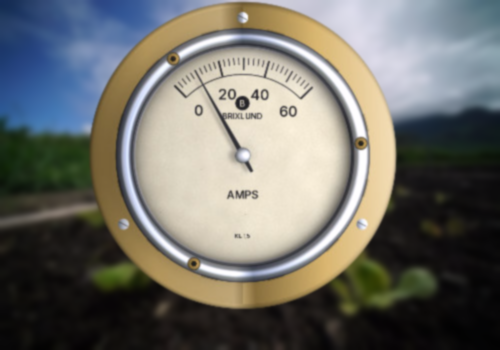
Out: A 10
